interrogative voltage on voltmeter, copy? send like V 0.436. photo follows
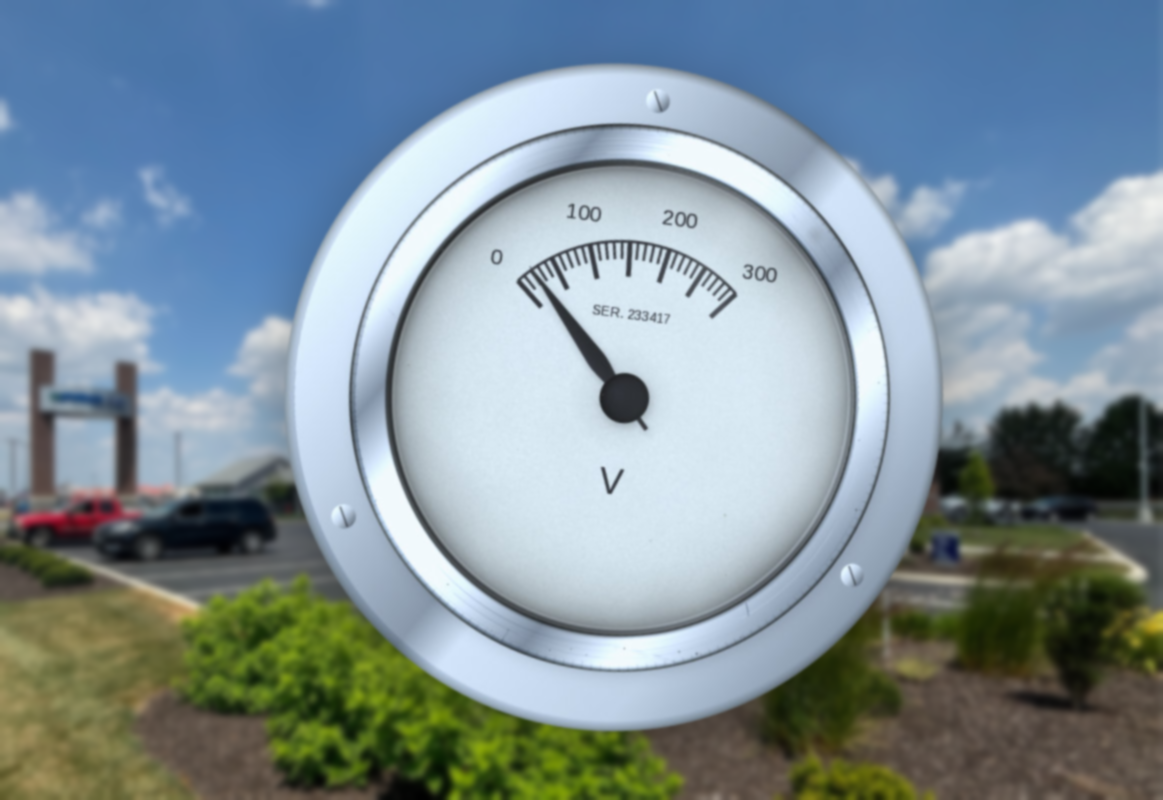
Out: V 20
